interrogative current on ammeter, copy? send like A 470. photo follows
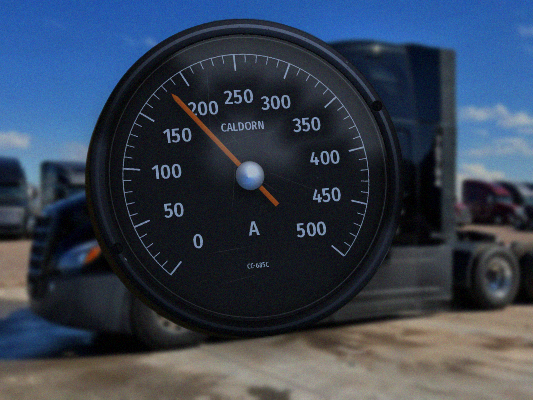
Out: A 180
